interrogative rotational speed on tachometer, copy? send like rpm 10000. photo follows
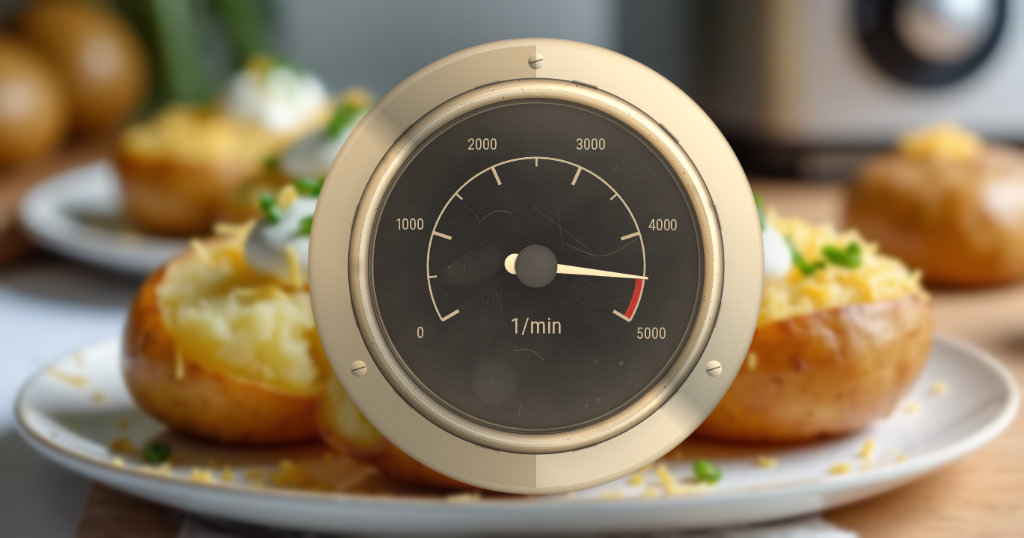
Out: rpm 4500
